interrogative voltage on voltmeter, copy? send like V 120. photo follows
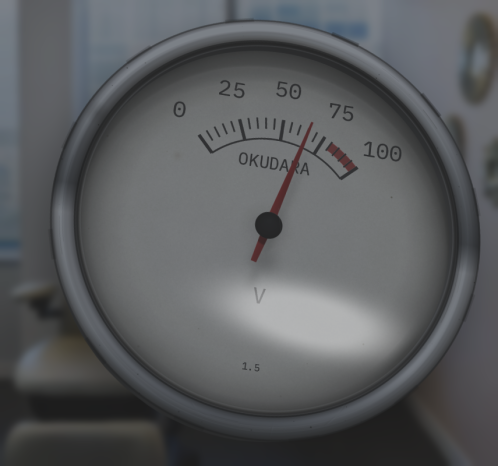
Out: V 65
